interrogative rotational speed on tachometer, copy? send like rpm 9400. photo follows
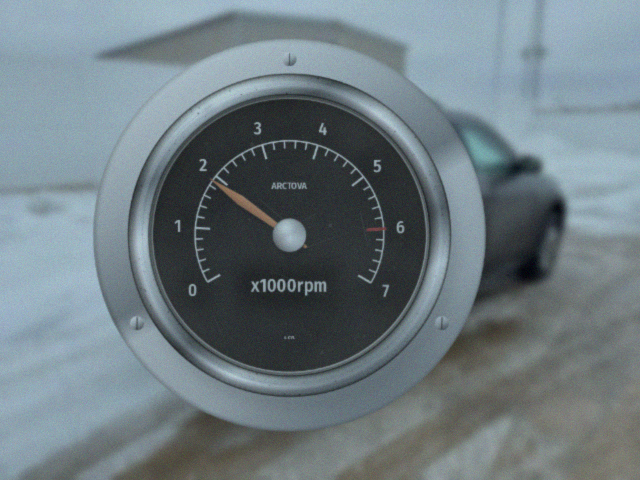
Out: rpm 1900
